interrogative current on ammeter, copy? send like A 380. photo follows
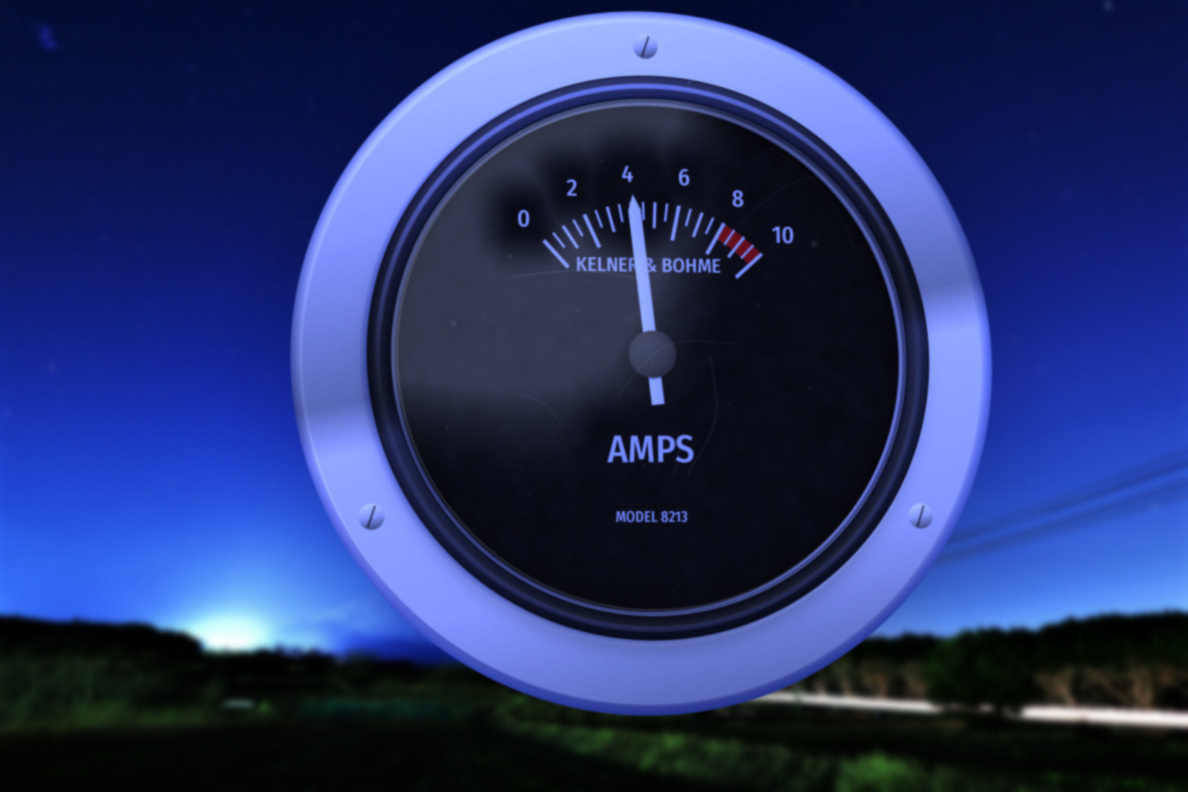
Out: A 4
